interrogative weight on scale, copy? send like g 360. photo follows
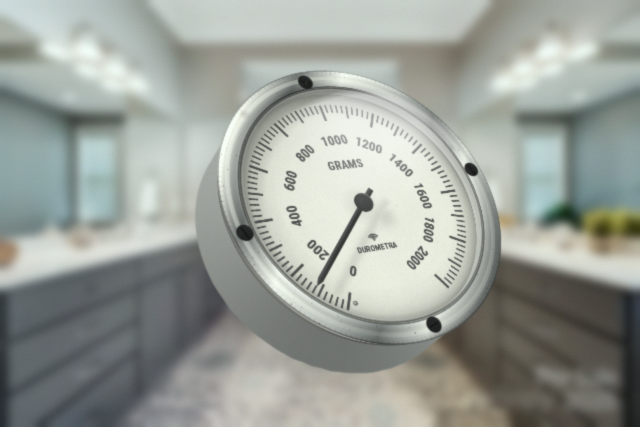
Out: g 120
